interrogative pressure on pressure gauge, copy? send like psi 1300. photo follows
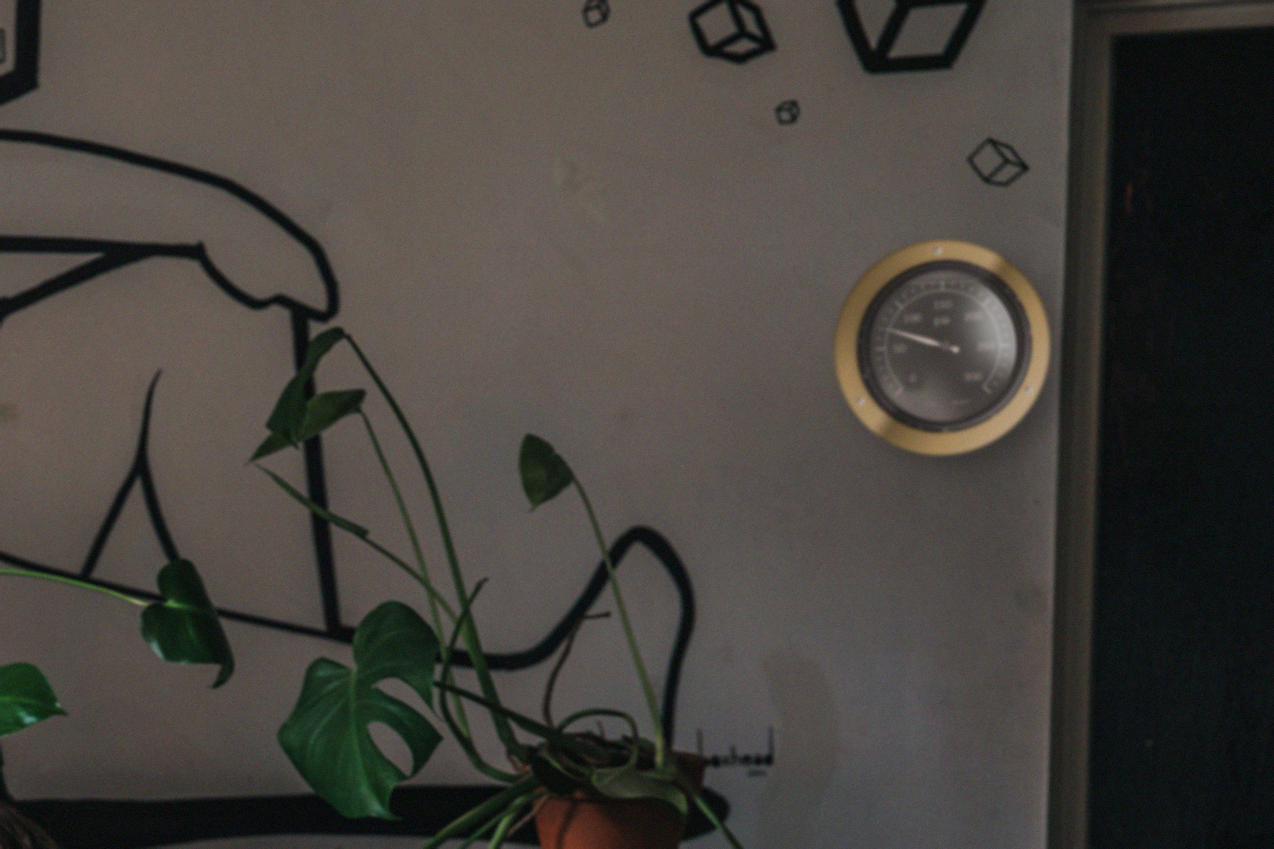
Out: psi 70
